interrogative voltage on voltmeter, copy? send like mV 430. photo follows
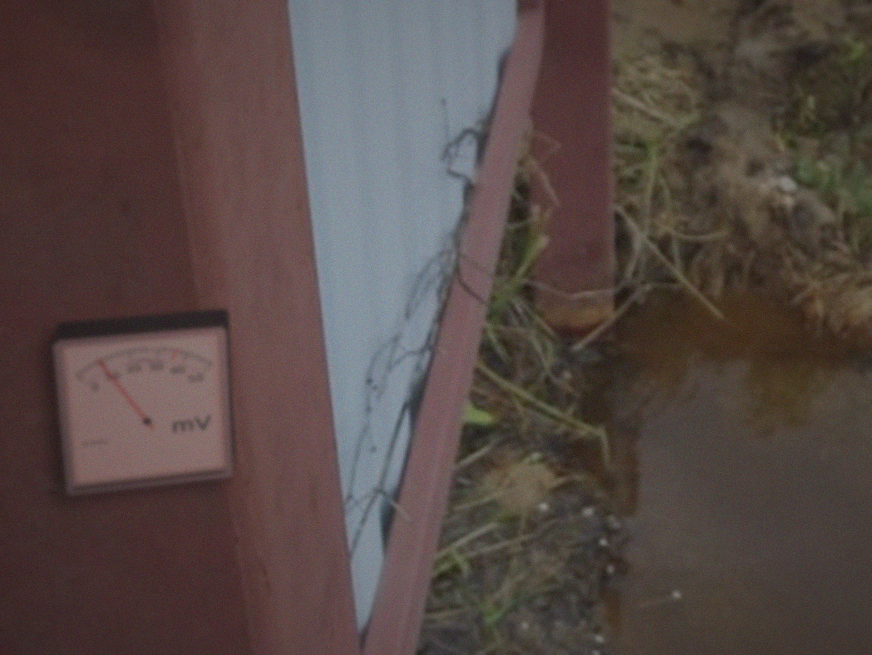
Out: mV 10
